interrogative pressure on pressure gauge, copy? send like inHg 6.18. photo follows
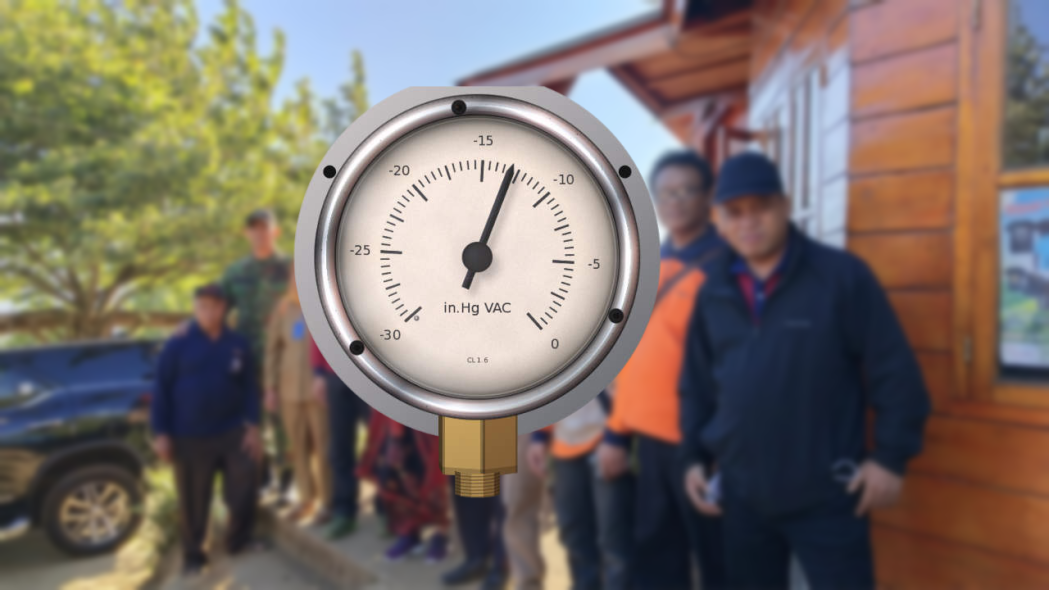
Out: inHg -13
